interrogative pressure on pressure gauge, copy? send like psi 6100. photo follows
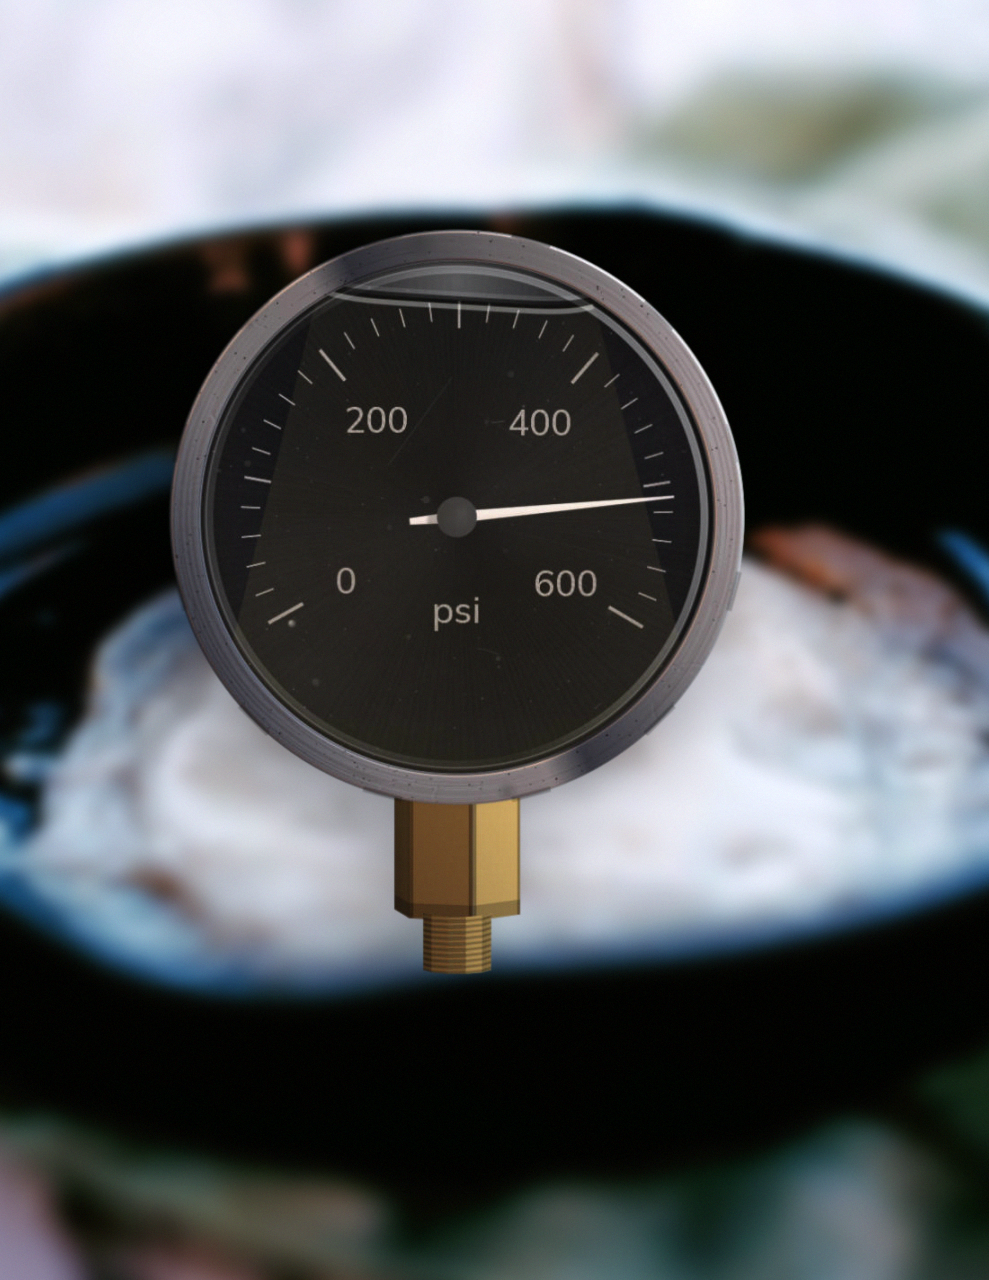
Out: psi 510
